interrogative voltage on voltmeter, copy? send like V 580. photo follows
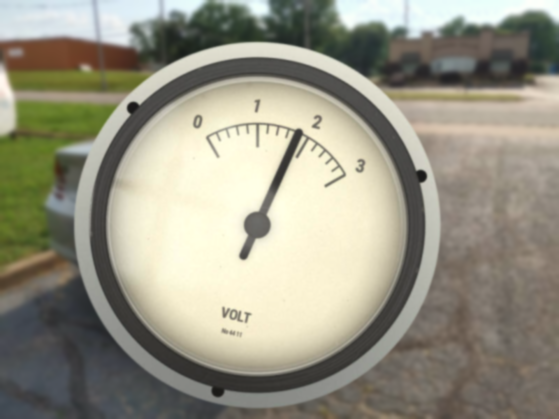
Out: V 1.8
